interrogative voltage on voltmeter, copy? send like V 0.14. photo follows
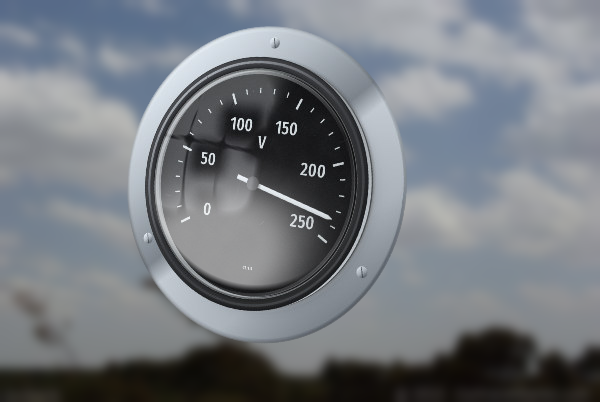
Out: V 235
